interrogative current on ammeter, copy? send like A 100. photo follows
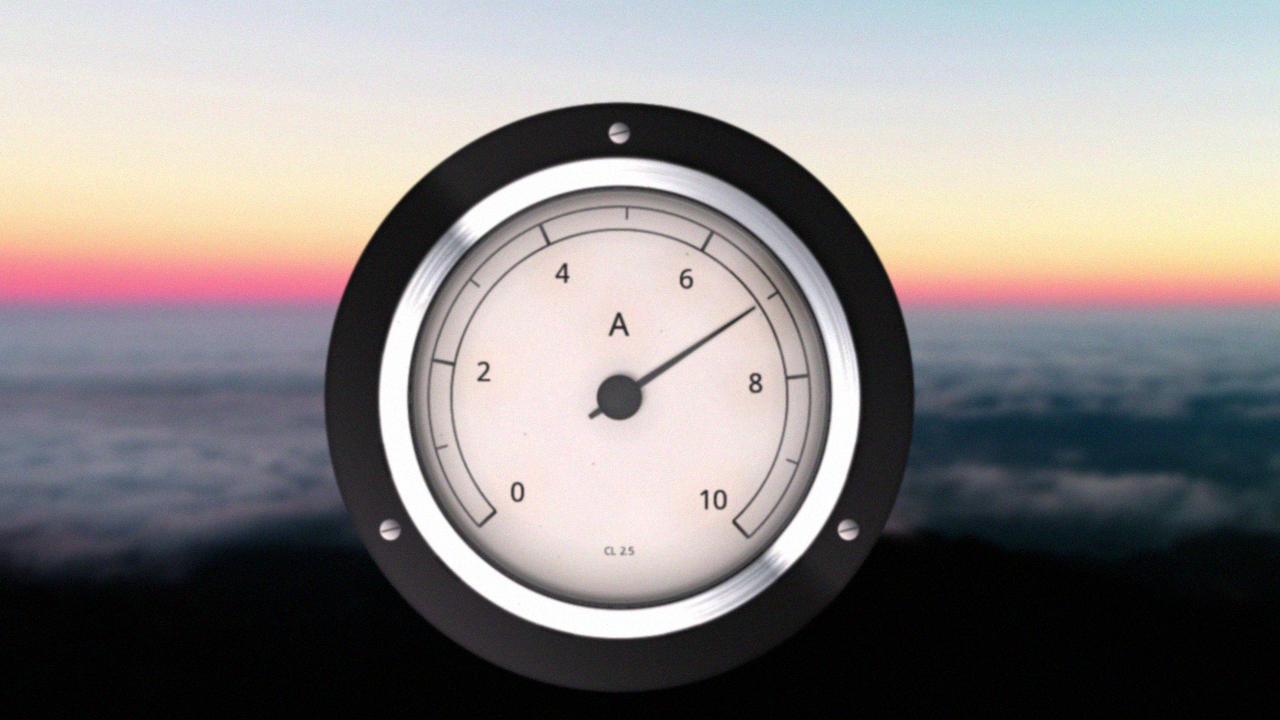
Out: A 7
